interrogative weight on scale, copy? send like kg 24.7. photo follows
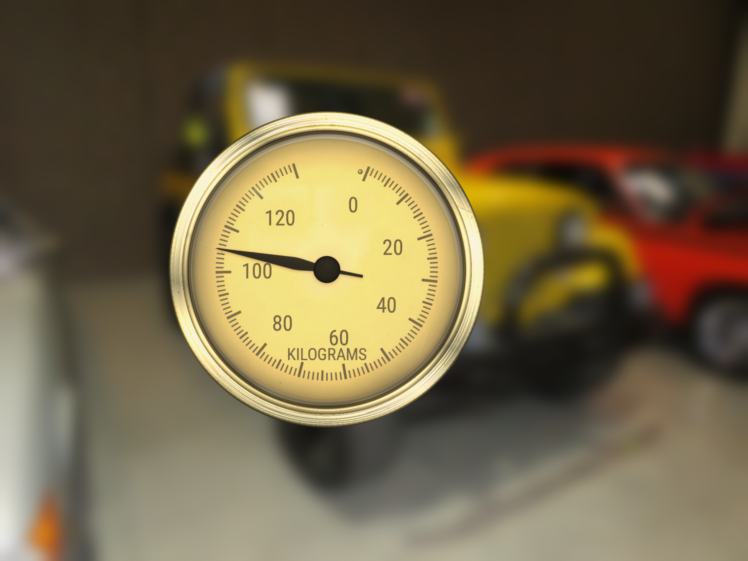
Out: kg 105
